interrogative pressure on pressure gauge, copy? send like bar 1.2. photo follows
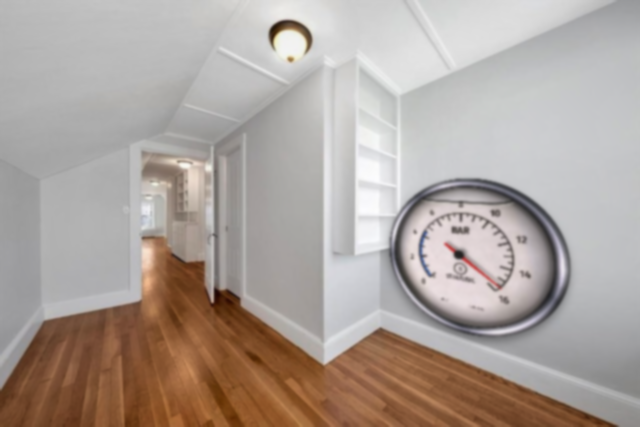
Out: bar 15.5
